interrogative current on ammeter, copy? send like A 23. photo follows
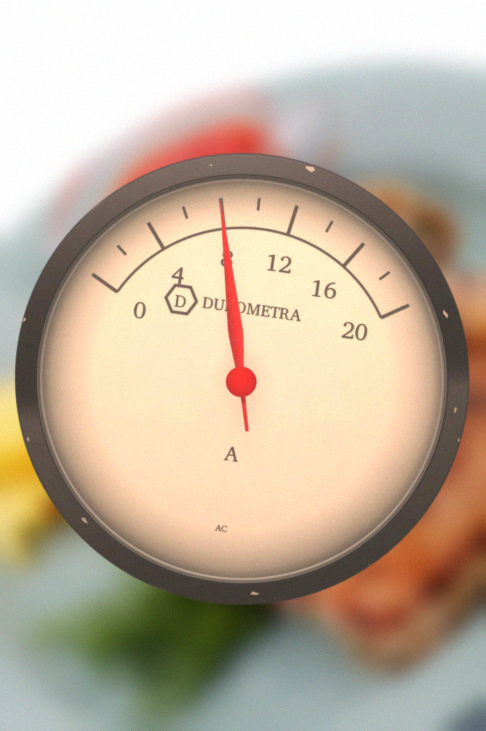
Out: A 8
